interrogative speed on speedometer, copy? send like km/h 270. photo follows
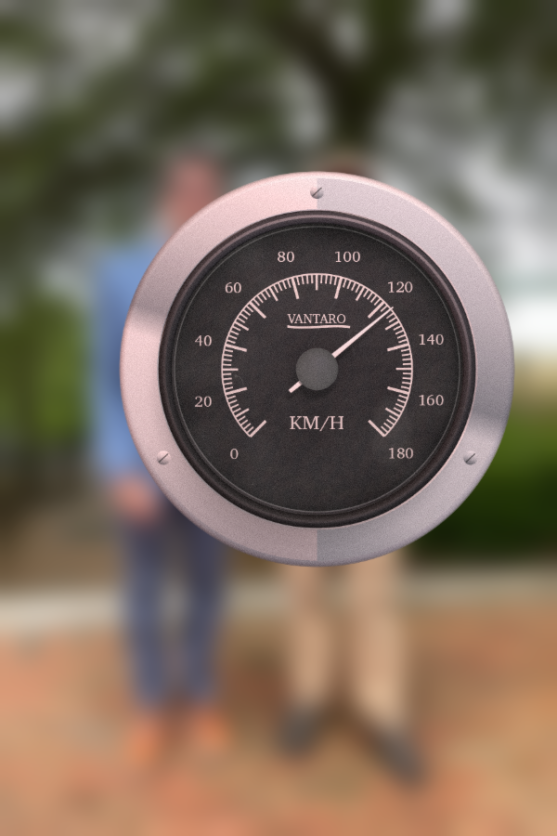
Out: km/h 124
